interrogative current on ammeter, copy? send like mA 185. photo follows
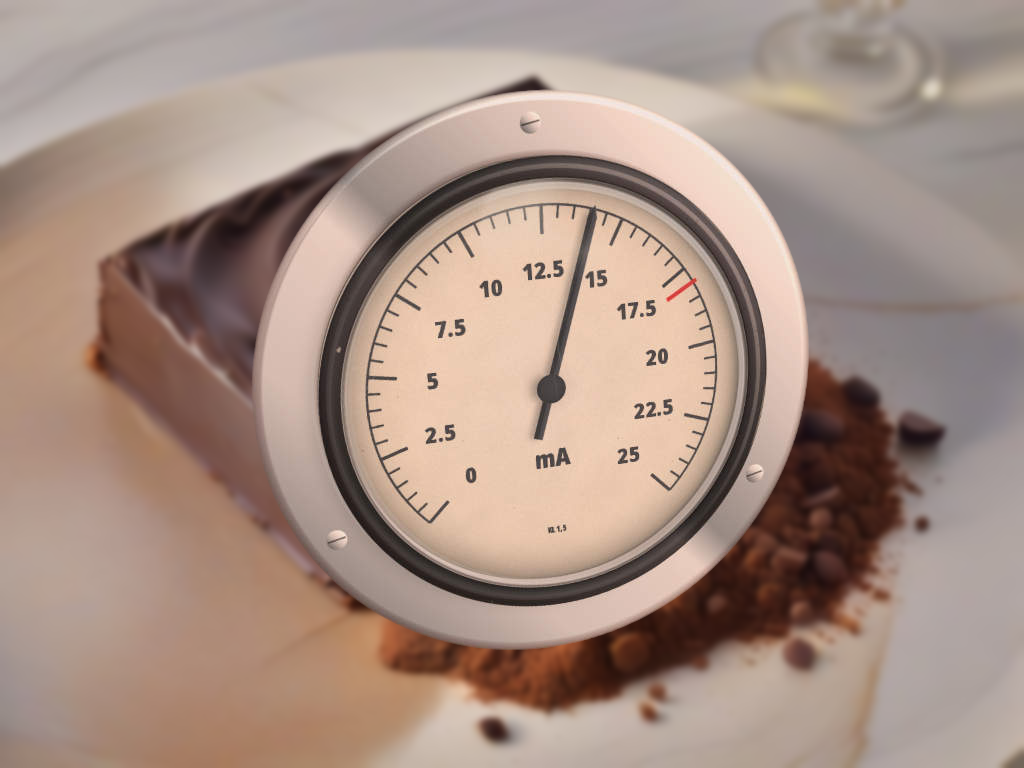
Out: mA 14
